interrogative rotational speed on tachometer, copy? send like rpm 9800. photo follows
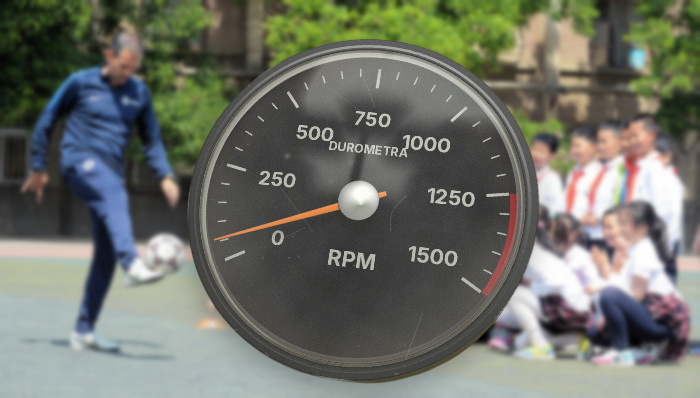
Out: rpm 50
